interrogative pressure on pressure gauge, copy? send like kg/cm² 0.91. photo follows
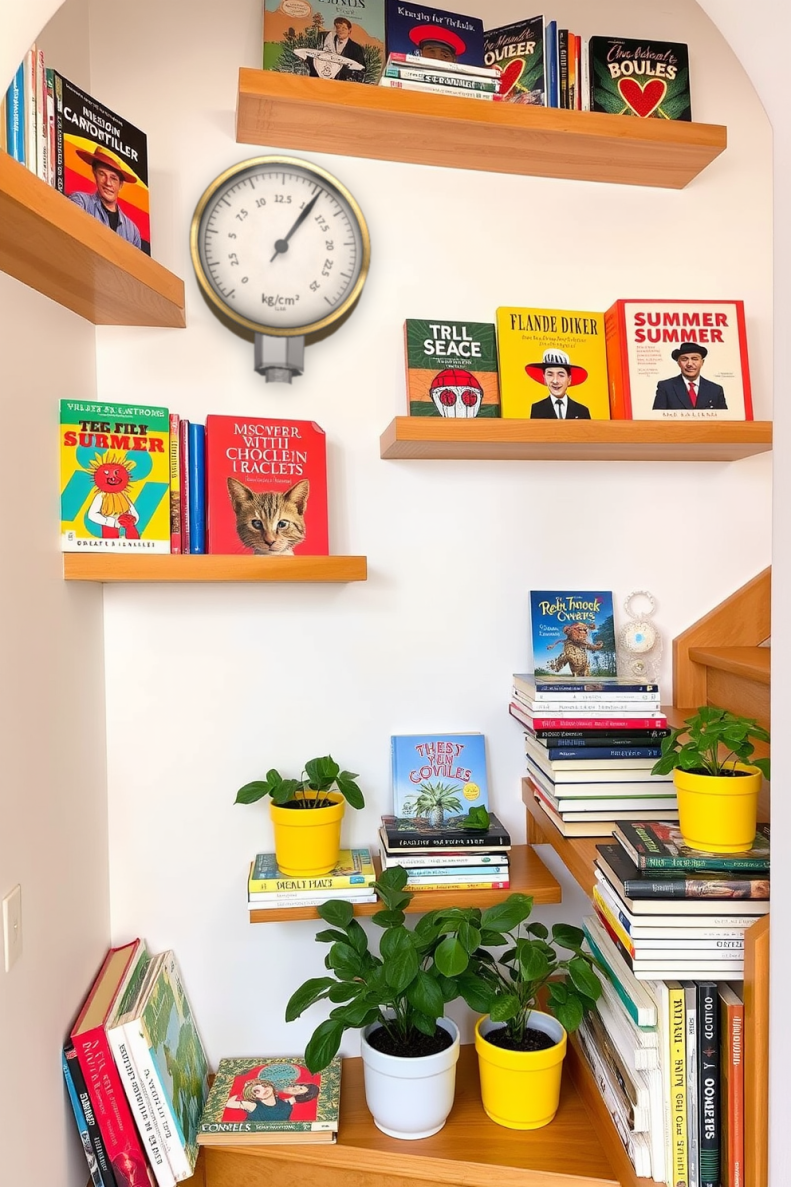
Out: kg/cm² 15.5
